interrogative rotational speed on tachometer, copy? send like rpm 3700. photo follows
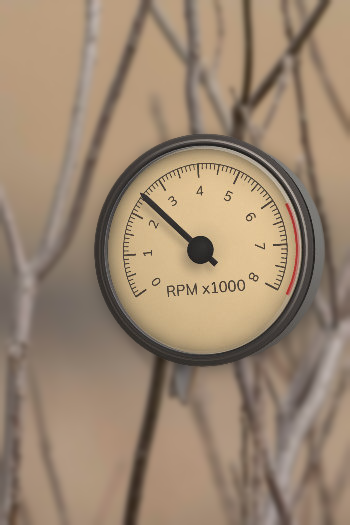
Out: rpm 2500
